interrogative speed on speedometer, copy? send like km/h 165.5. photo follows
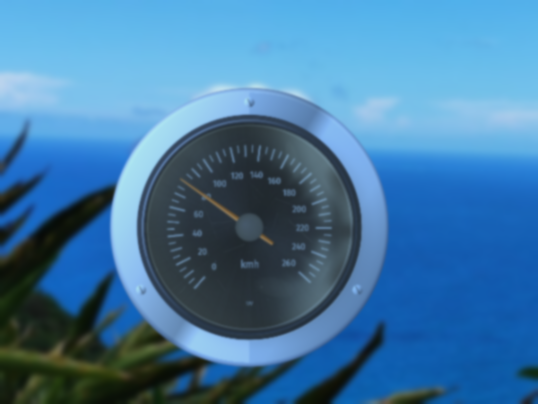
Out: km/h 80
